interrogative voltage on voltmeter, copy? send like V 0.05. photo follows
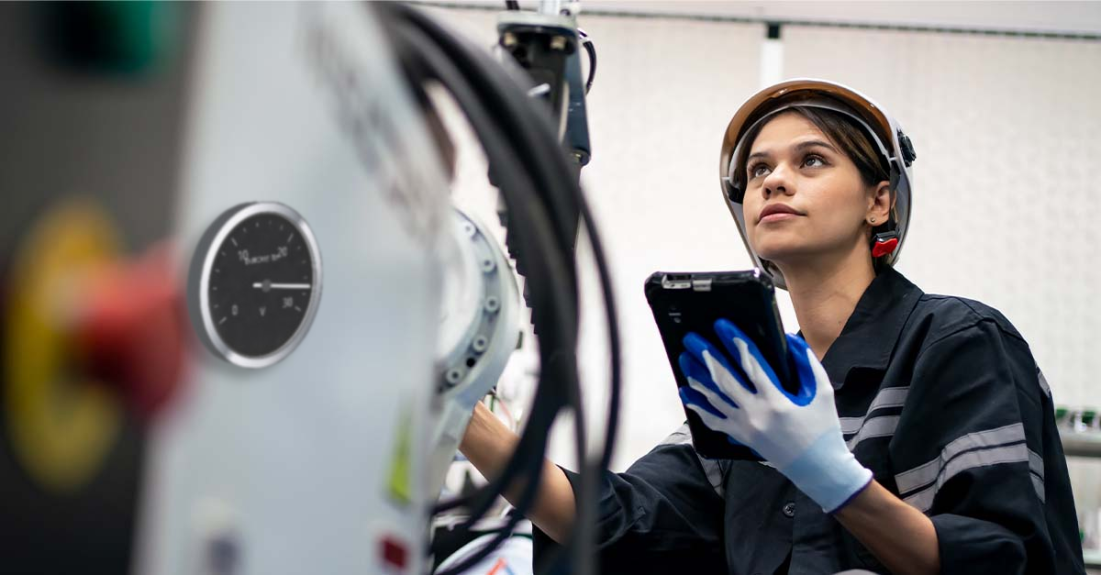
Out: V 27
